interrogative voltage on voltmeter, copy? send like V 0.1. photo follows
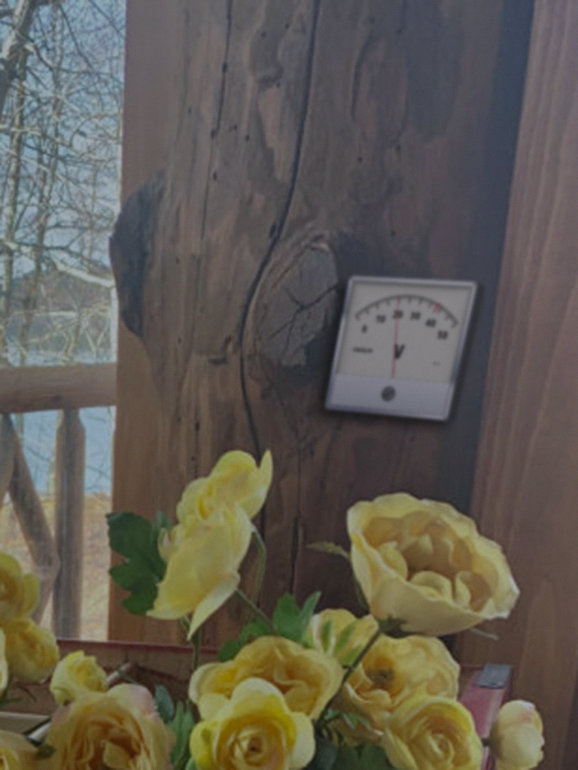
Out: V 20
